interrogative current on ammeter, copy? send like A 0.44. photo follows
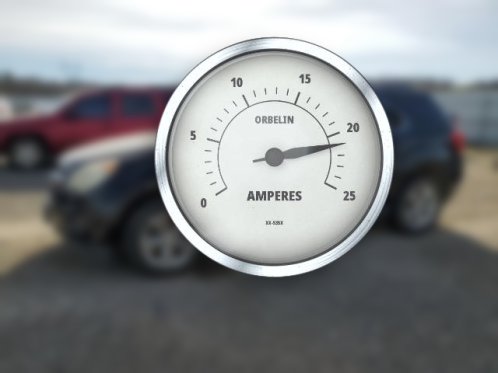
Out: A 21
